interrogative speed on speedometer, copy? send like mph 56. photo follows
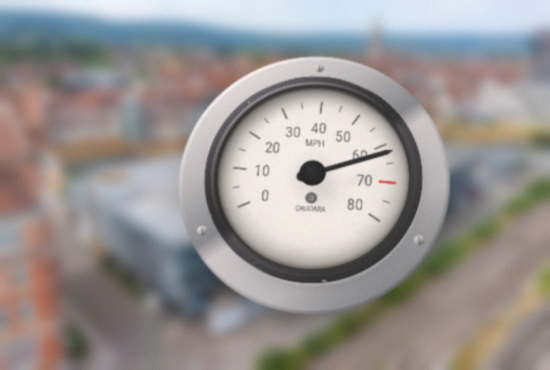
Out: mph 62.5
